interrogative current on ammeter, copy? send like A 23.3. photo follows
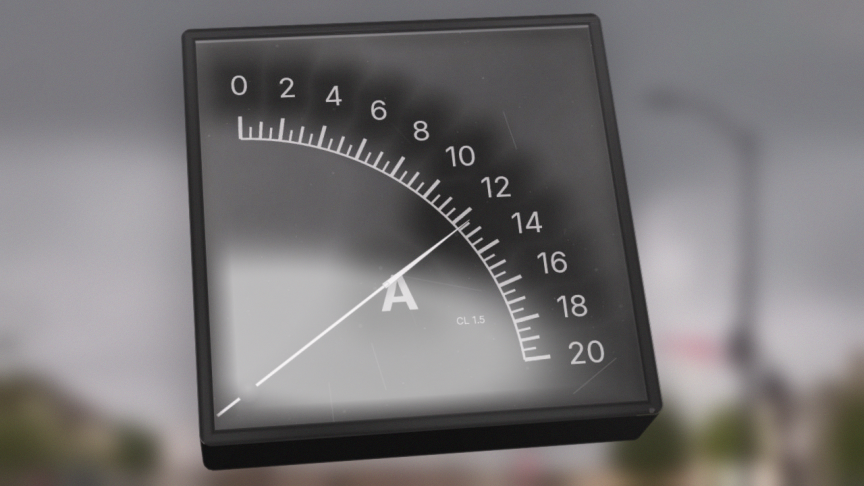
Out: A 12.5
